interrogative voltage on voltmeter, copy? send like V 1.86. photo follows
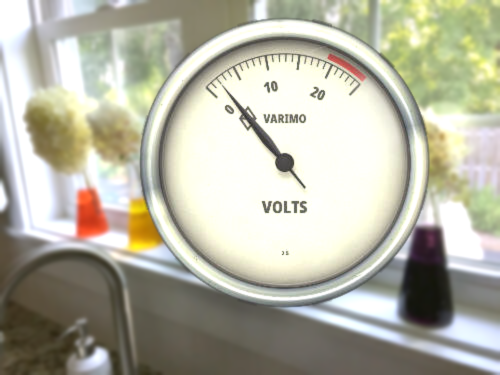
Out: V 2
